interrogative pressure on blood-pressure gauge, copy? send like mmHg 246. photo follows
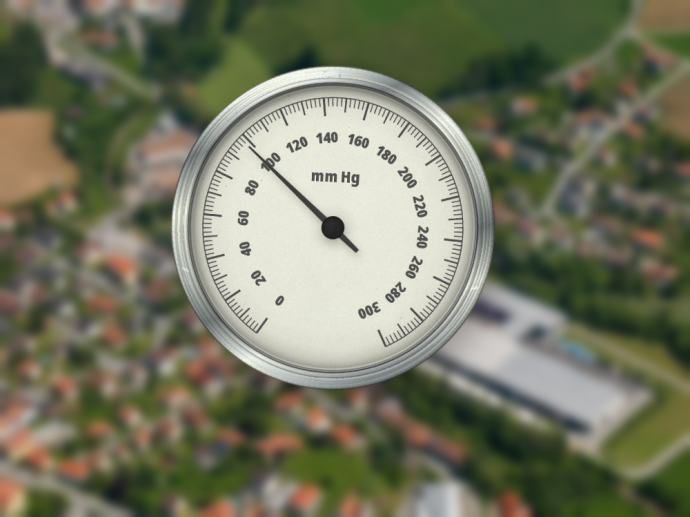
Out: mmHg 98
